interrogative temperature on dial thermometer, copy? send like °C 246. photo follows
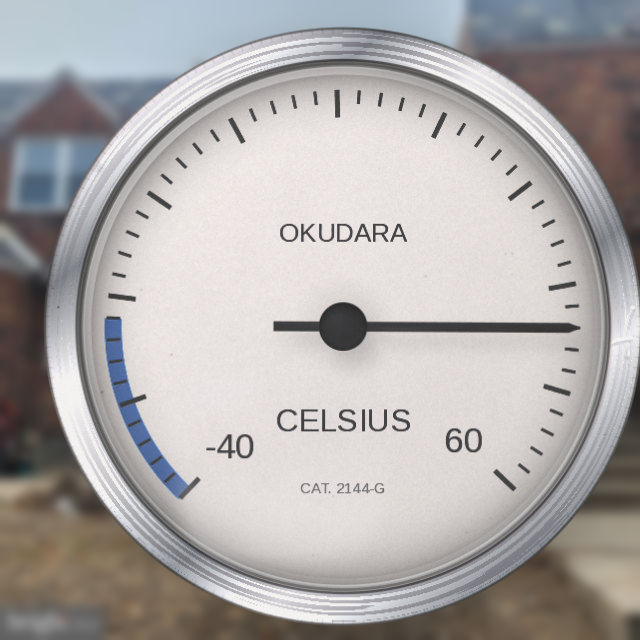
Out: °C 44
